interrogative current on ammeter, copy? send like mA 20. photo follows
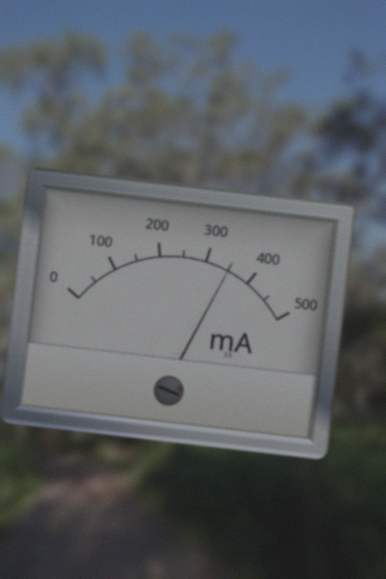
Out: mA 350
